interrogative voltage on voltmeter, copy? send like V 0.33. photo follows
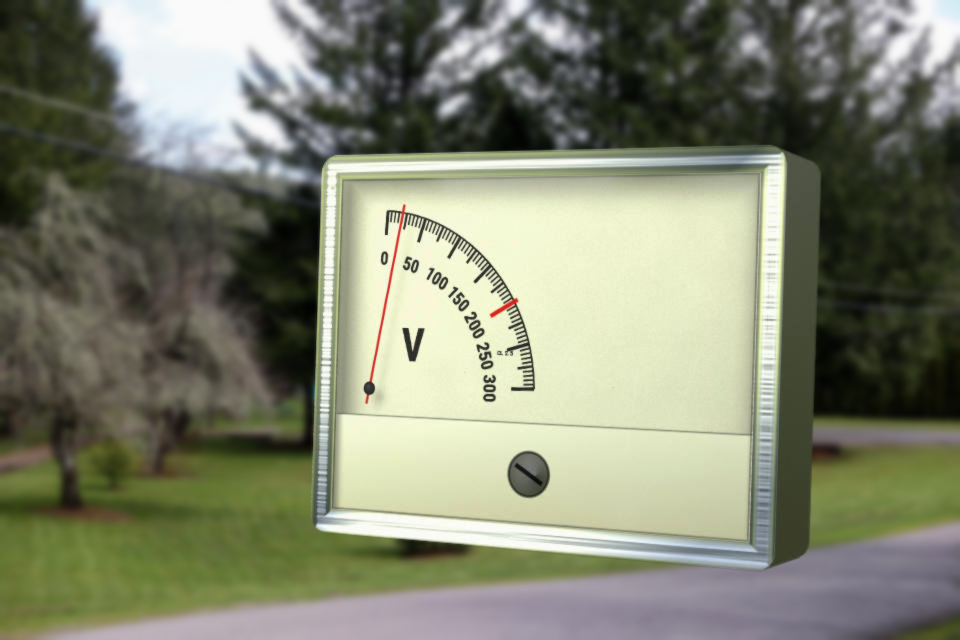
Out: V 25
